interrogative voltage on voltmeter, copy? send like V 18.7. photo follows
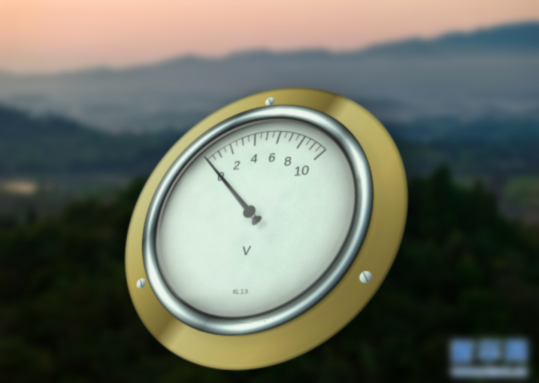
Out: V 0
